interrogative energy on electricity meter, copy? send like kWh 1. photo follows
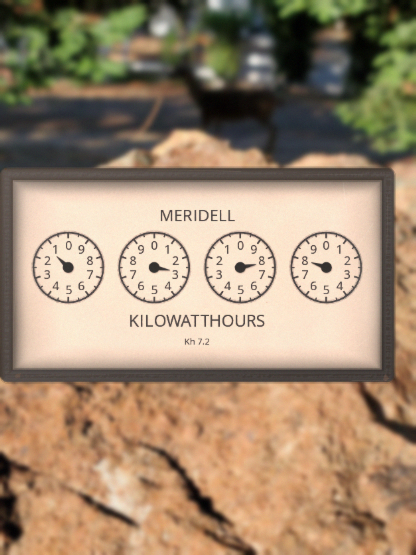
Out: kWh 1278
